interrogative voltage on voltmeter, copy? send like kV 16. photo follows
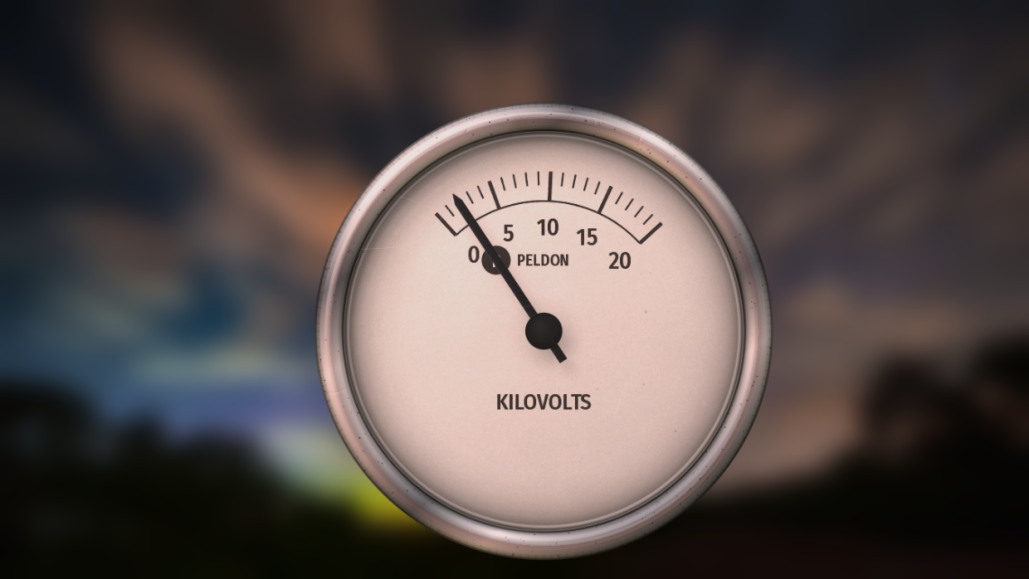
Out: kV 2
